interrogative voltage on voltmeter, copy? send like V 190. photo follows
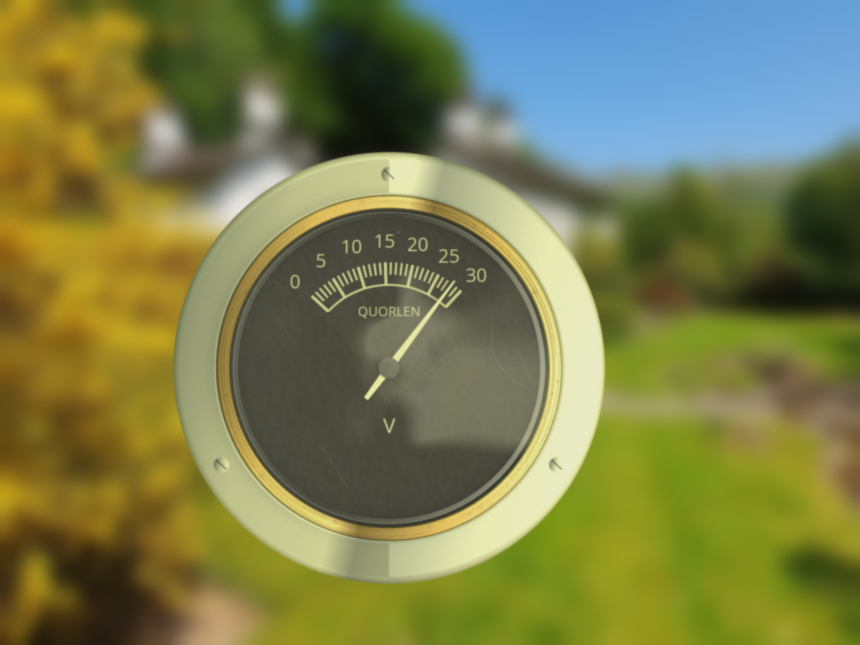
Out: V 28
